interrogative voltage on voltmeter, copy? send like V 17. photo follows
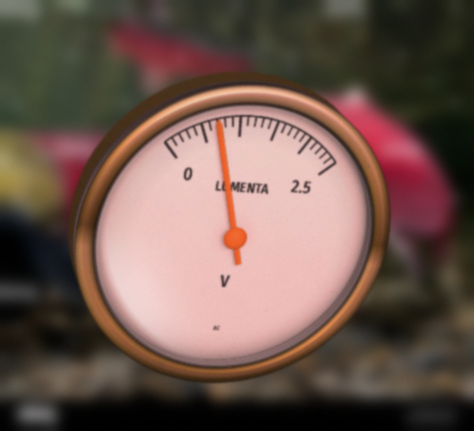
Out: V 0.7
